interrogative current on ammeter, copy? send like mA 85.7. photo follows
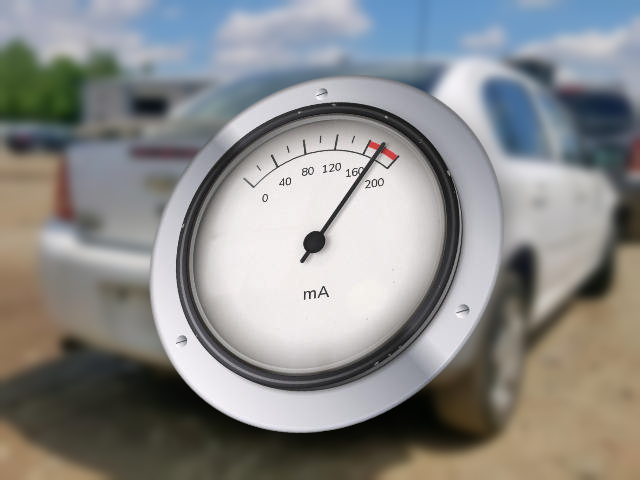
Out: mA 180
